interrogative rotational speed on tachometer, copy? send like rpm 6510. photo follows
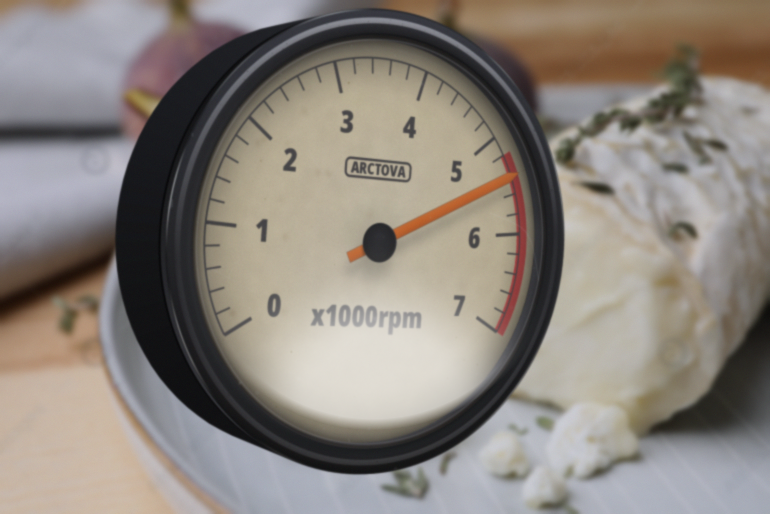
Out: rpm 5400
